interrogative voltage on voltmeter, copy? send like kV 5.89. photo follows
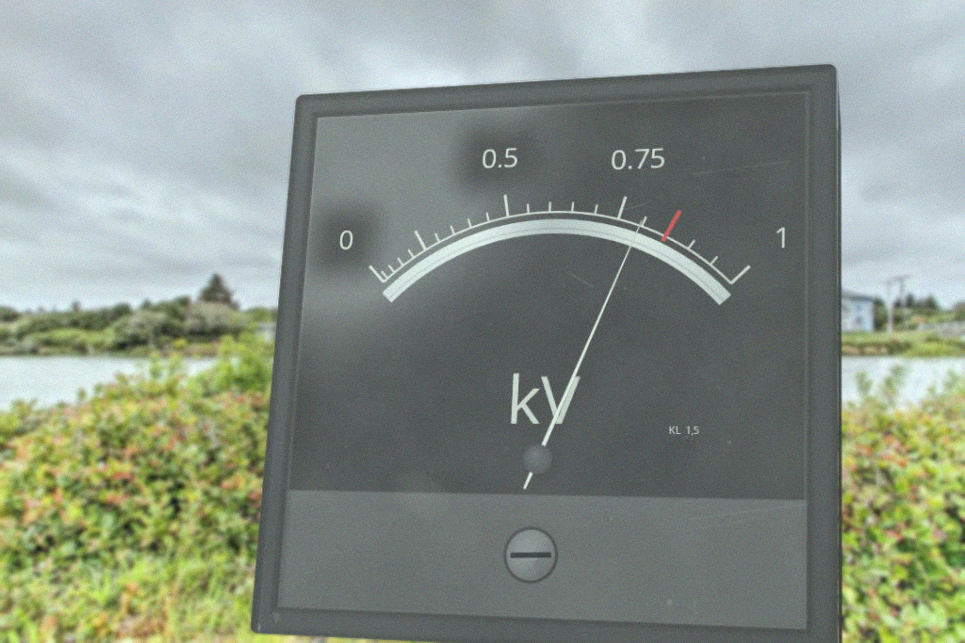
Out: kV 0.8
